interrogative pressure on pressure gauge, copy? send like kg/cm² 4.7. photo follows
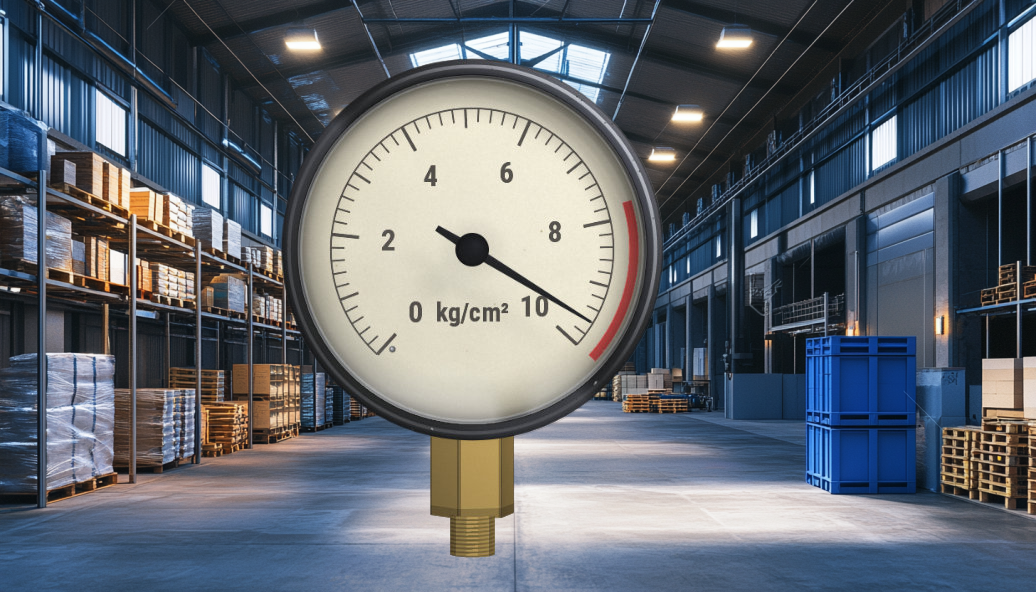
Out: kg/cm² 9.6
